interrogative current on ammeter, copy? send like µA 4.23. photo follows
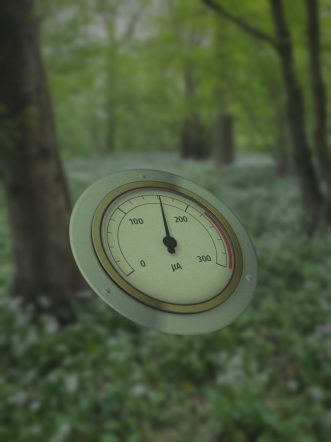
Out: µA 160
